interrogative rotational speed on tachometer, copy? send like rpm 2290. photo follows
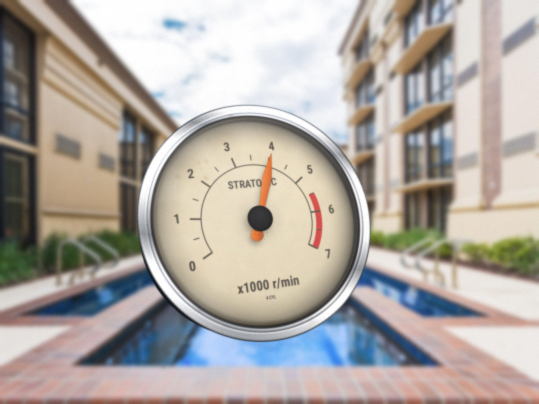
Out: rpm 4000
